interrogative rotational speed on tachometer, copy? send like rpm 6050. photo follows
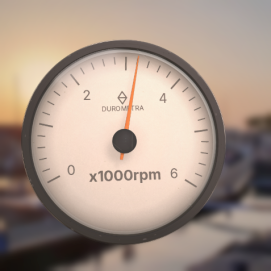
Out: rpm 3200
